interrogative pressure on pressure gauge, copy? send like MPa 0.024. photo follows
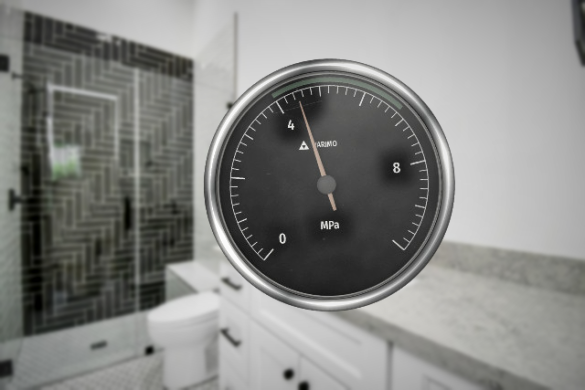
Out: MPa 4.5
